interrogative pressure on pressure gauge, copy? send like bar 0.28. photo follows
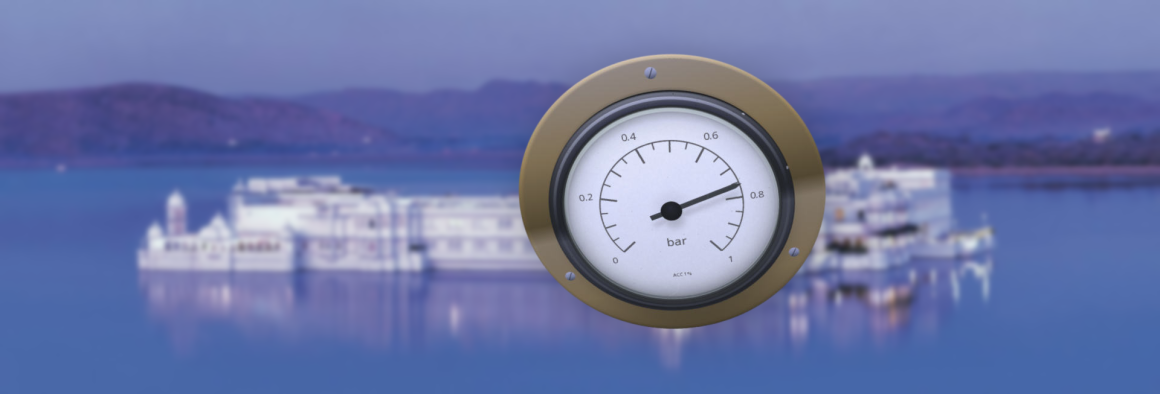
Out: bar 0.75
